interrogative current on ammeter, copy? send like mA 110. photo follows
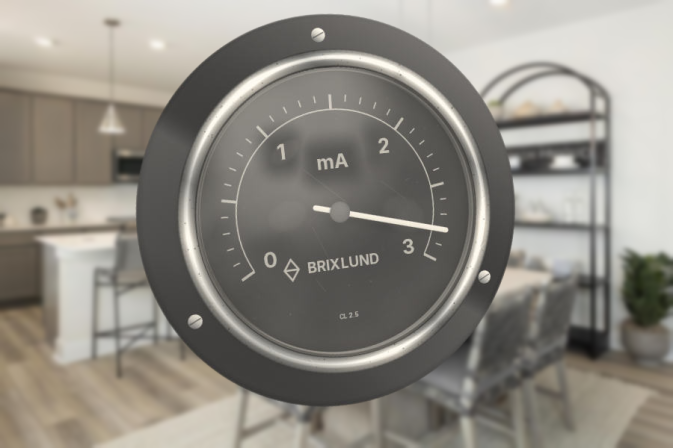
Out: mA 2.8
